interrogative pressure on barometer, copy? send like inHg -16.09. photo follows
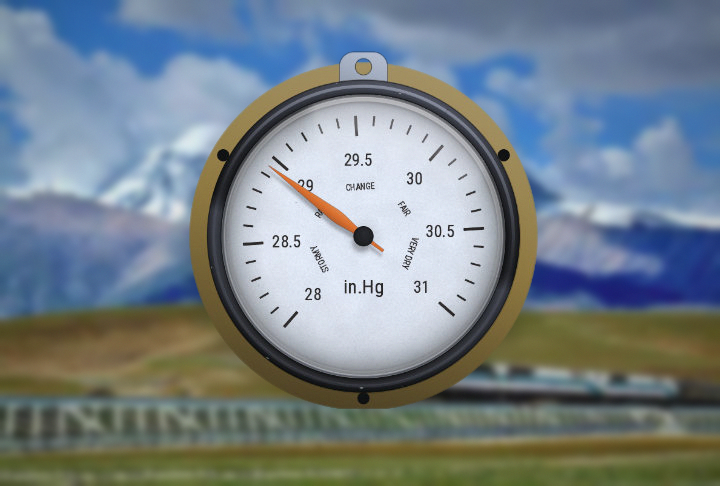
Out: inHg 28.95
